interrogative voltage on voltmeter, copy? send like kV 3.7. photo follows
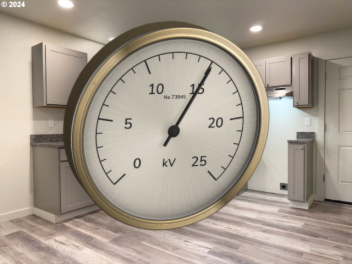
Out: kV 15
